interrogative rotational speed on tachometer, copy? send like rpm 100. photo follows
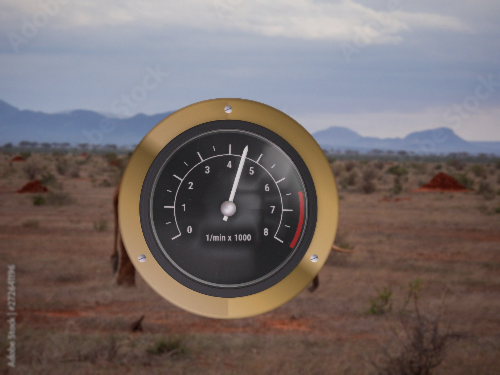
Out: rpm 4500
